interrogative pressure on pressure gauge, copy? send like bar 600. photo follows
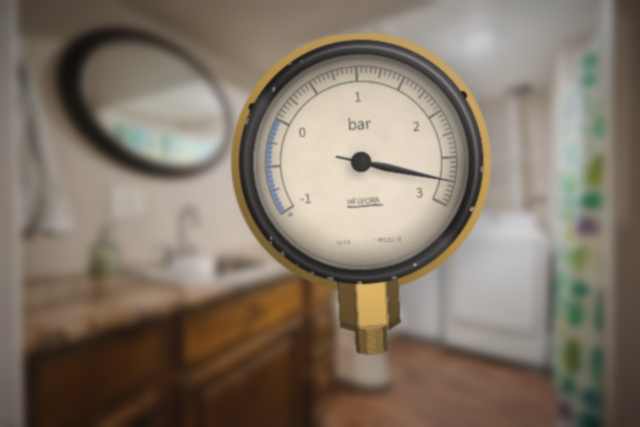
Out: bar 2.75
